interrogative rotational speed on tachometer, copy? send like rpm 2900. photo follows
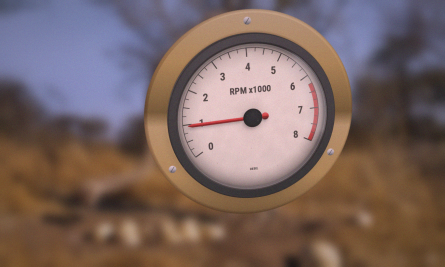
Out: rpm 1000
